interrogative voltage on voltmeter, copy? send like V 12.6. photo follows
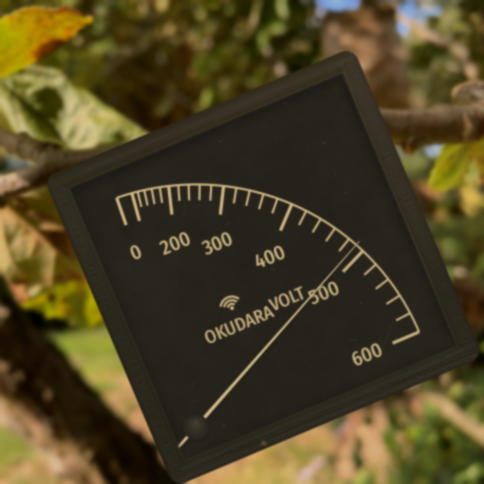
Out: V 490
